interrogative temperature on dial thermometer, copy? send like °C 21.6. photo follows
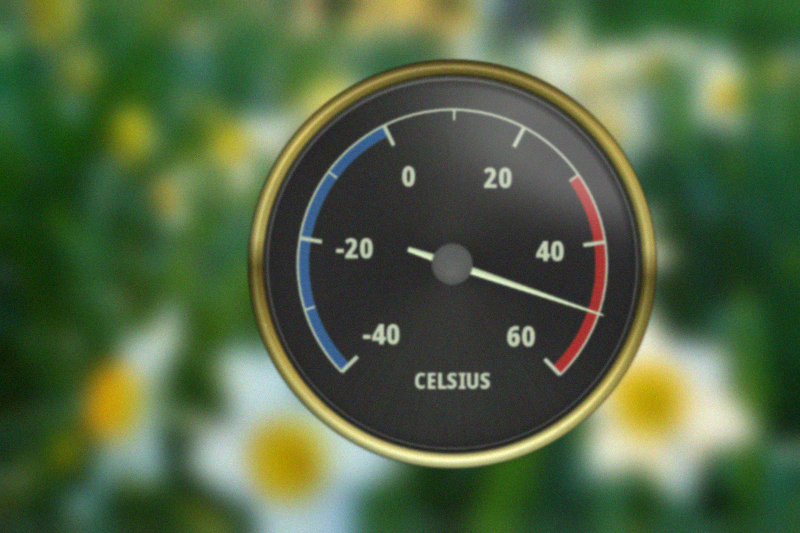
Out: °C 50
